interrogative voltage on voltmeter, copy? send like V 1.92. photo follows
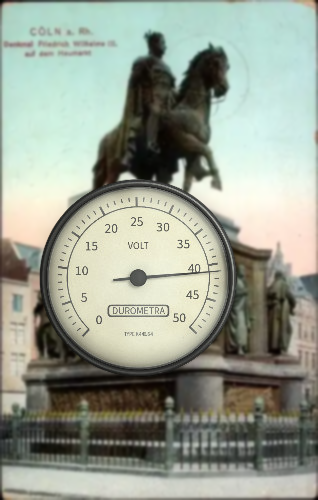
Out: V 41
